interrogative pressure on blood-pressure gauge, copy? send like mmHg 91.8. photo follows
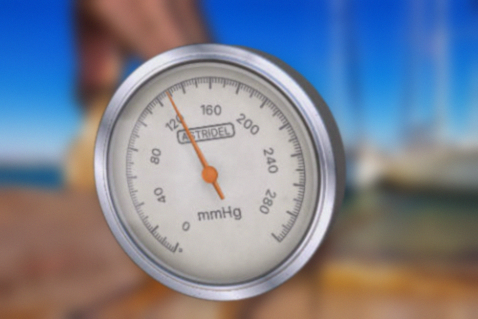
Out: mmHg 130
